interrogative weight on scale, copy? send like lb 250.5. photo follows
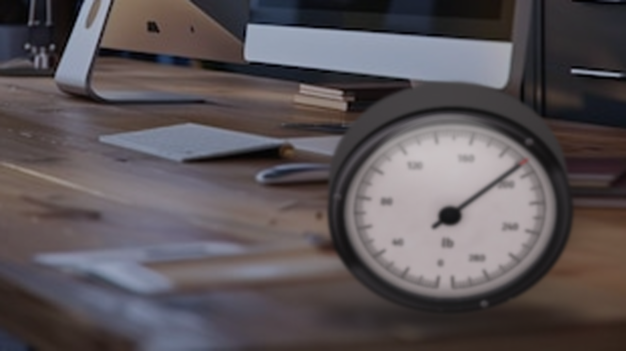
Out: lb 190
